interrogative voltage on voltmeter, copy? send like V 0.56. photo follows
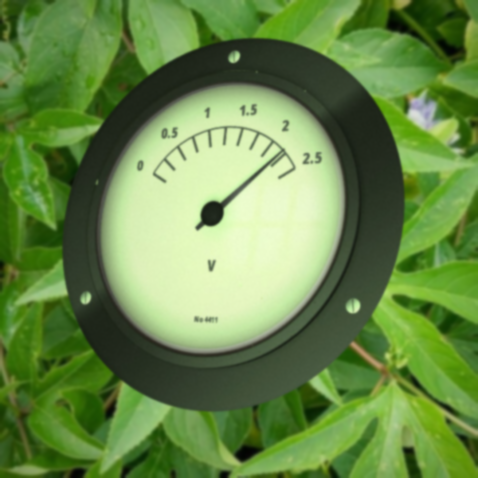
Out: V 2.25
